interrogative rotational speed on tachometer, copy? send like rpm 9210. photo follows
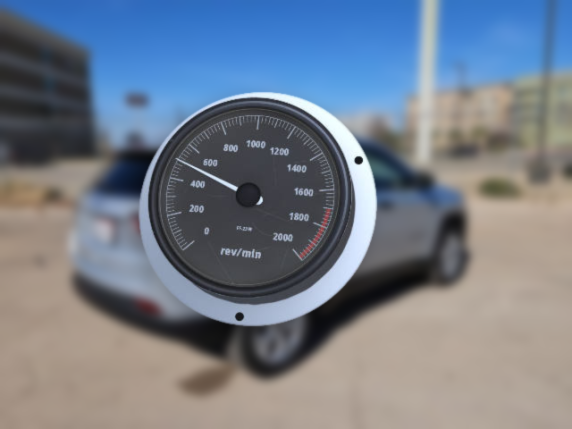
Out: rpm 500
